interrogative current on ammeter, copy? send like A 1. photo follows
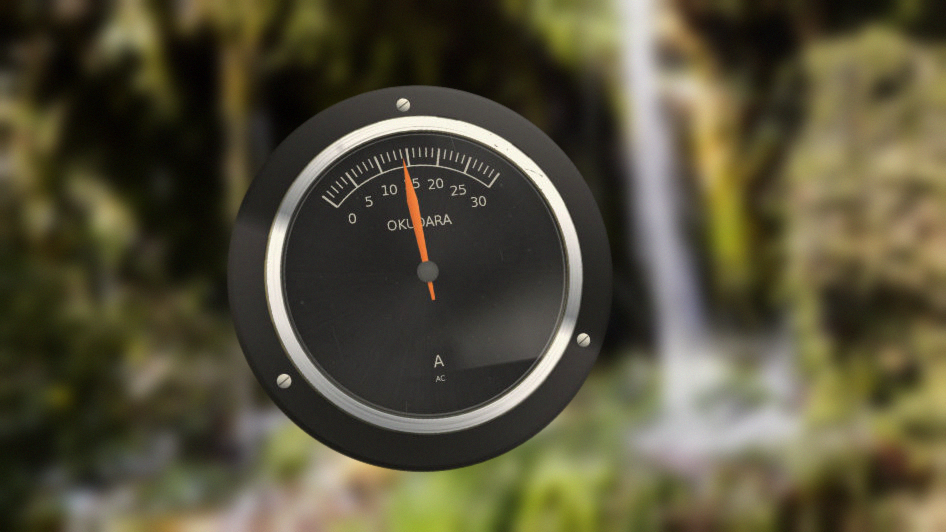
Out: A 14
